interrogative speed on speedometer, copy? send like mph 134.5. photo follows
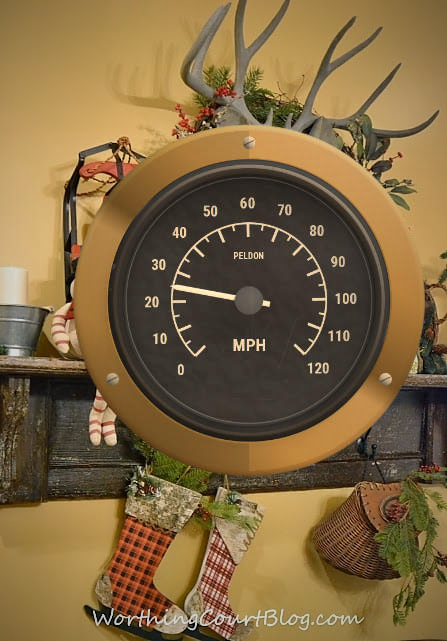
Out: mph 25
